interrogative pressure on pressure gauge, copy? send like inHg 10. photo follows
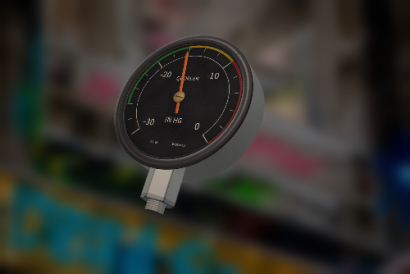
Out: inHg -16
